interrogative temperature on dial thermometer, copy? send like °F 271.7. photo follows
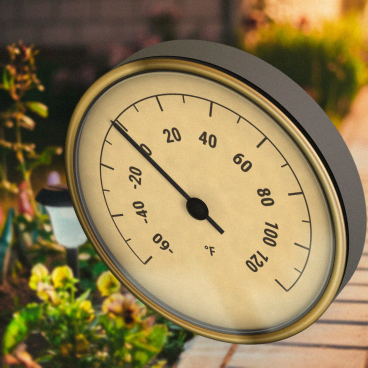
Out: °F 0
